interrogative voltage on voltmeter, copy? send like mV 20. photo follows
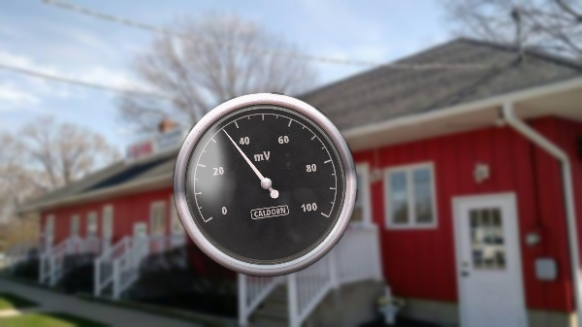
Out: mV 35
